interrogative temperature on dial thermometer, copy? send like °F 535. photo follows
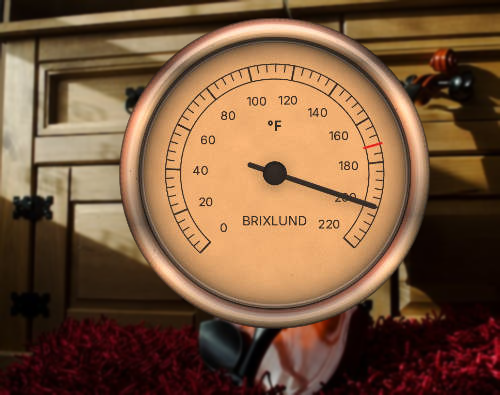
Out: °F 200
